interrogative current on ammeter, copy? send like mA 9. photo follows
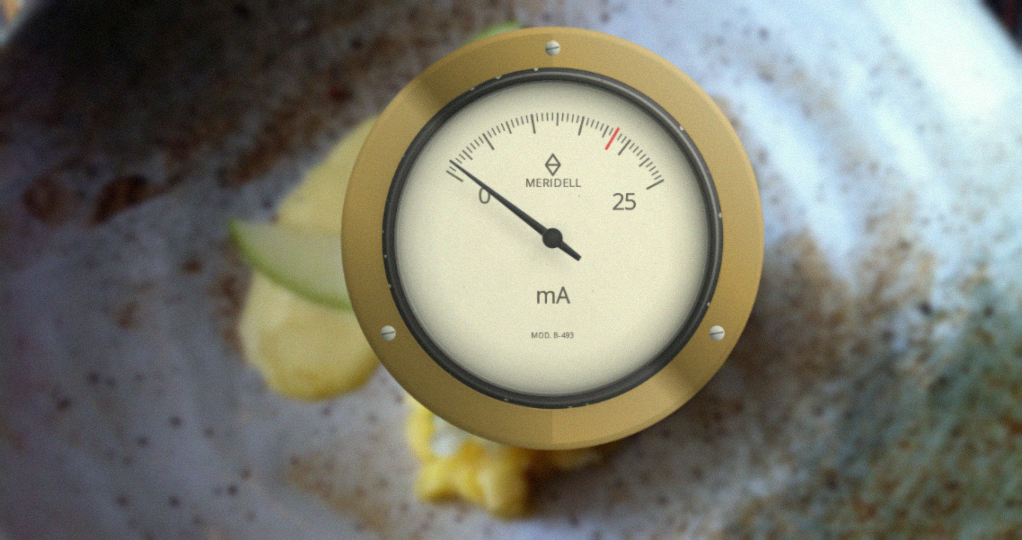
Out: mA 1
